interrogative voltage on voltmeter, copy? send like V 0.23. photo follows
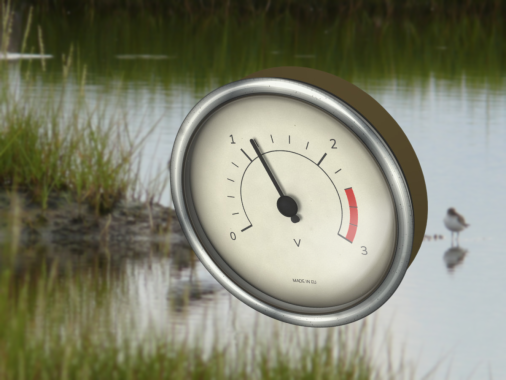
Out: V 1.2
